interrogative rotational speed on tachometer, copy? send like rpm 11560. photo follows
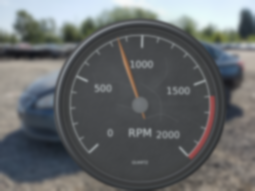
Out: rpm 850
